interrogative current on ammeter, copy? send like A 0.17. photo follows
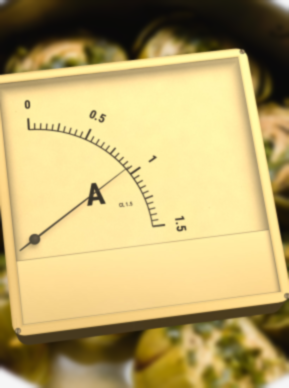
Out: A 0.95
